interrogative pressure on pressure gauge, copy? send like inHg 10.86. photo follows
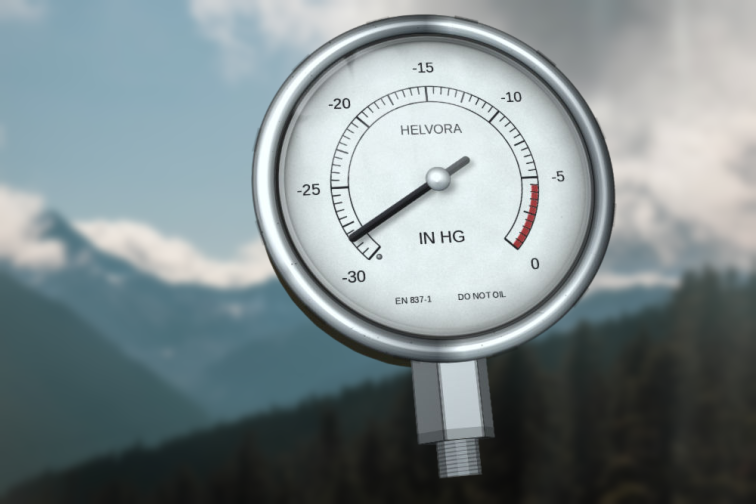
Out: inHg -28.5
